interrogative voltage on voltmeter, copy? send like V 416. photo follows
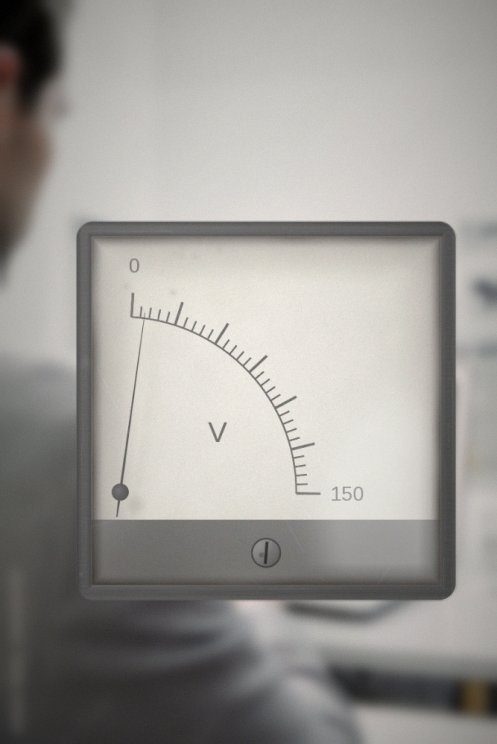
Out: V 7.5
